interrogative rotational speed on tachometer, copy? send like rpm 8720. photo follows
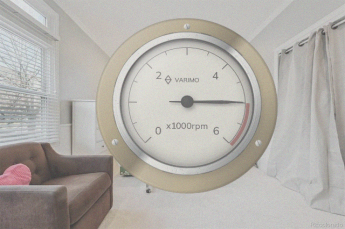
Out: rpm 5000
